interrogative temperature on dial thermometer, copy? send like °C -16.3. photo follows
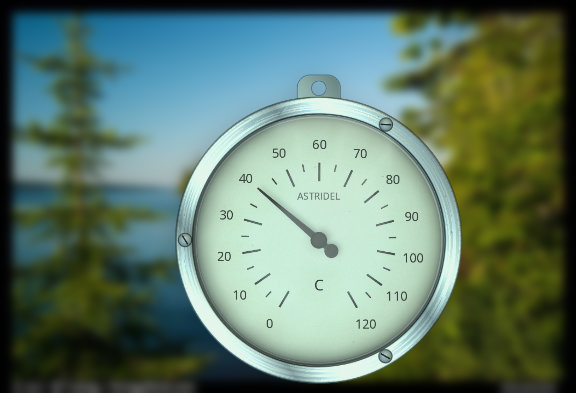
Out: °C 40
